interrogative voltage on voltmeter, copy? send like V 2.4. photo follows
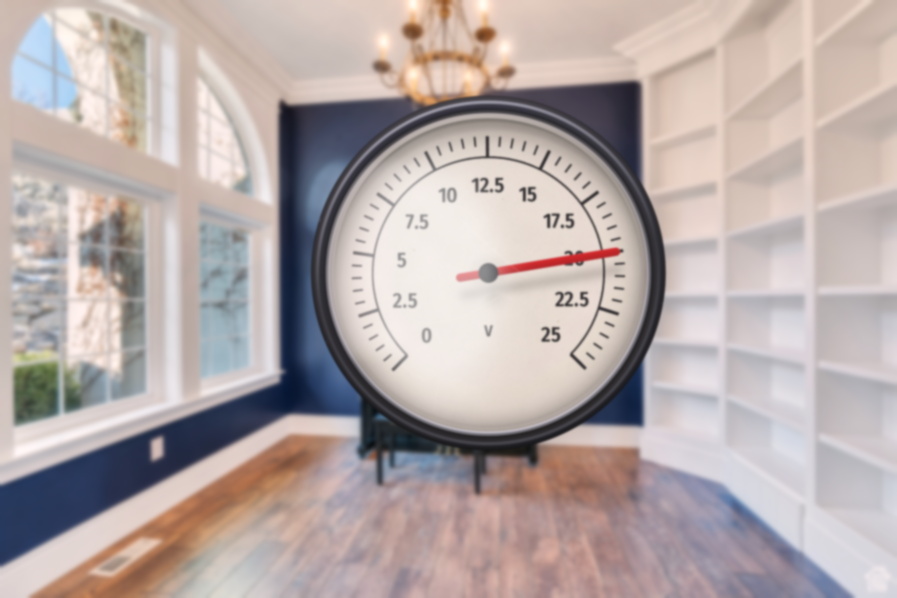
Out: V 20
